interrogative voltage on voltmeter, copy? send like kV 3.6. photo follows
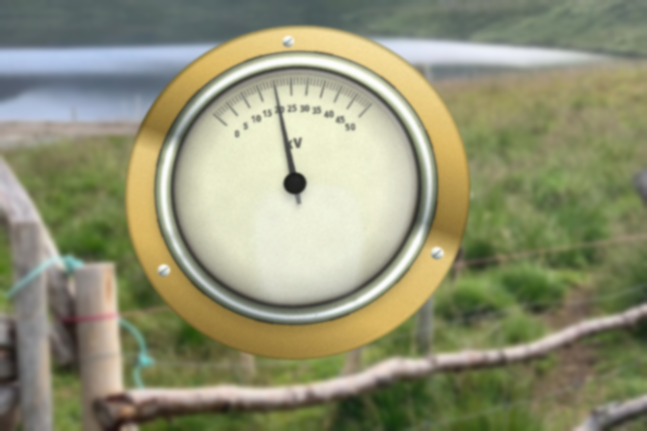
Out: kV 20
